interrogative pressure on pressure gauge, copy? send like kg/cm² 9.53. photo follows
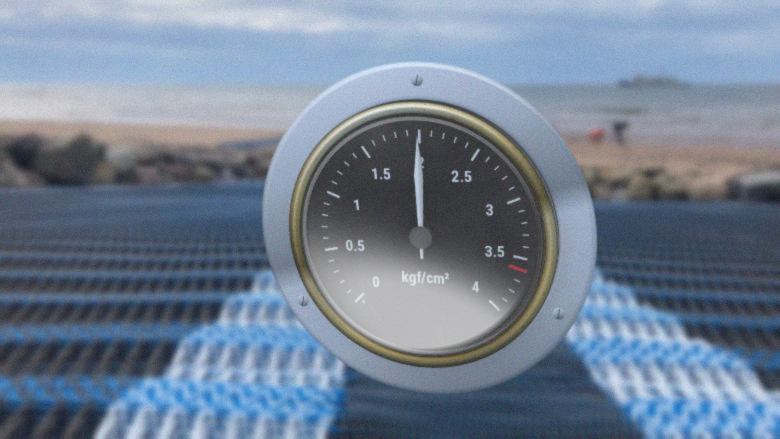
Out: kg/cm² 2
